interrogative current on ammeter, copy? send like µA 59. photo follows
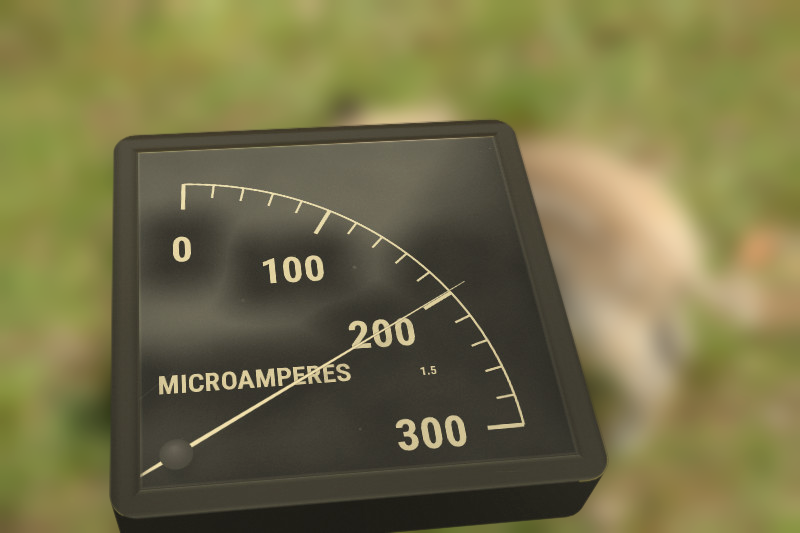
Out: µA 200
